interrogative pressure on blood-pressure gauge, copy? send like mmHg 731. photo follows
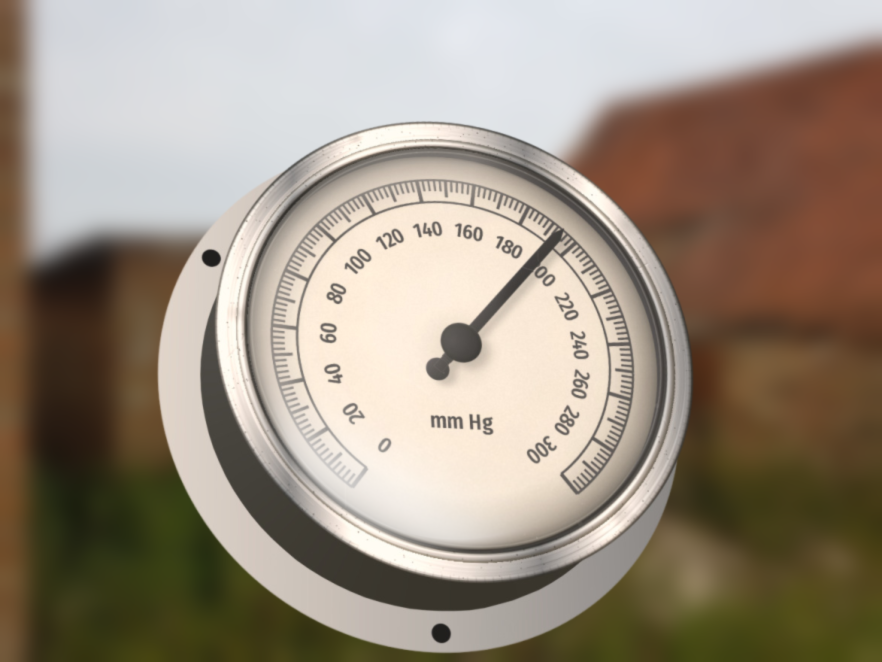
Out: mmHg 194
